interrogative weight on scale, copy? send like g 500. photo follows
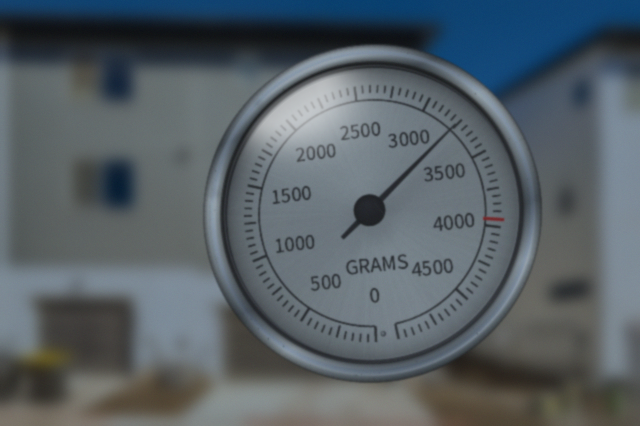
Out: g 3250
